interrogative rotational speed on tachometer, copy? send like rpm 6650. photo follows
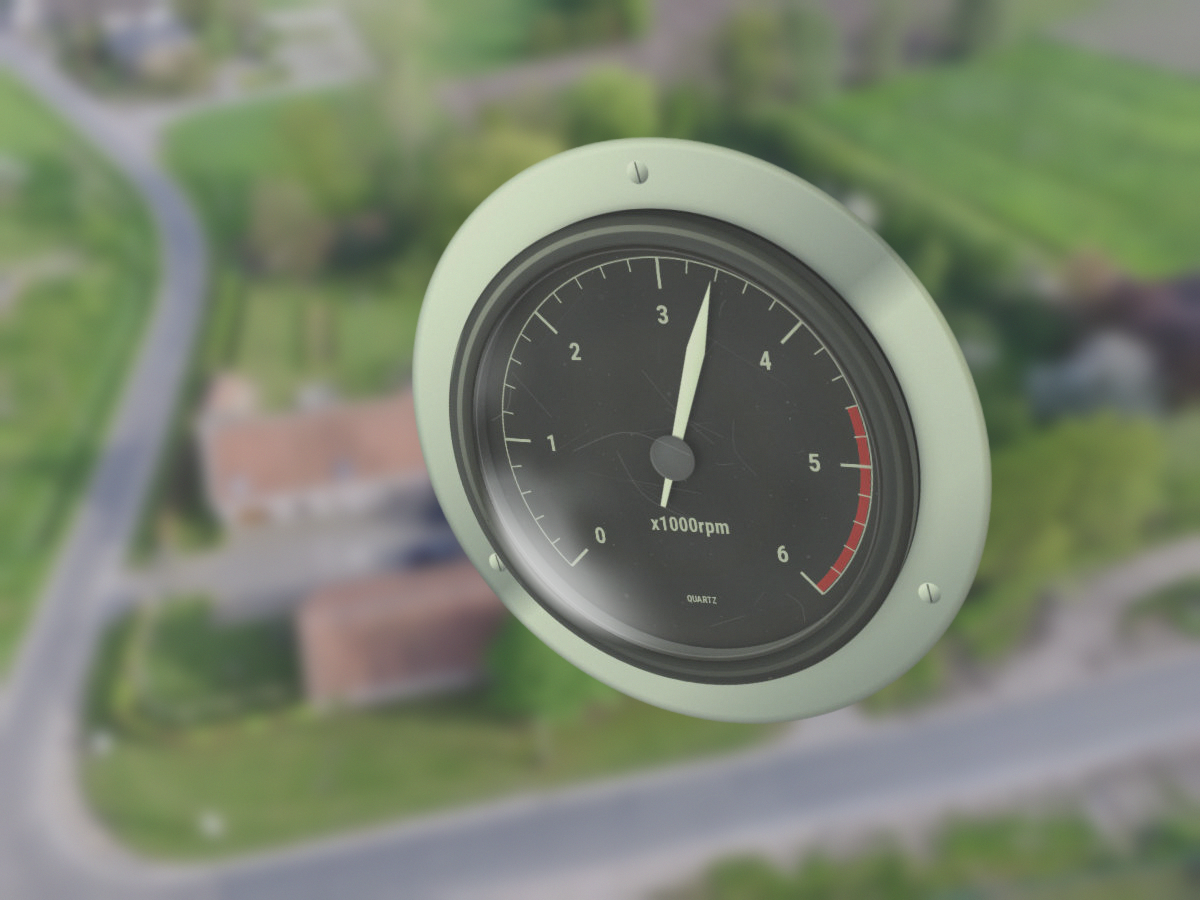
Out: rpm 3400
